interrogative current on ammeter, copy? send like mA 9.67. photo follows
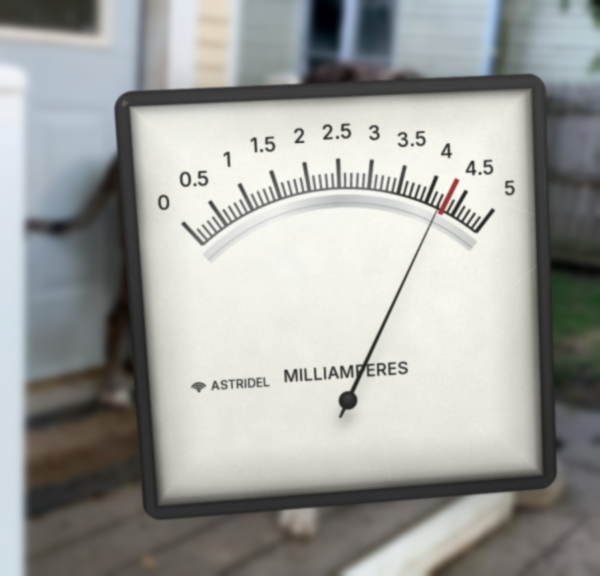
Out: mA 4.2
